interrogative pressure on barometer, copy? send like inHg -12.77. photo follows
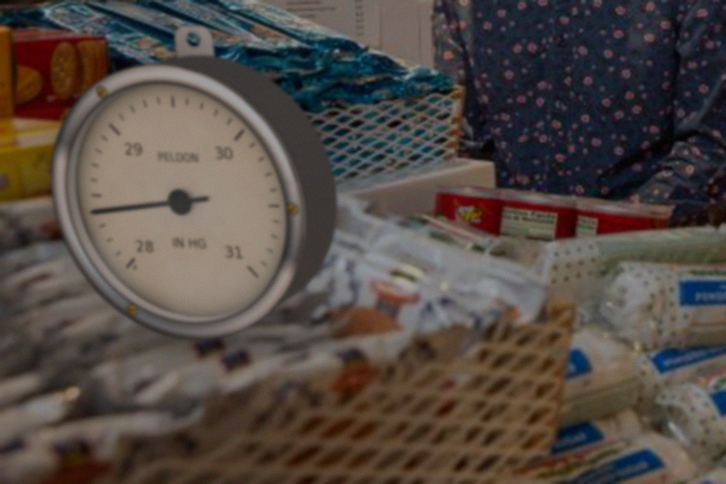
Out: inHg 28.4
